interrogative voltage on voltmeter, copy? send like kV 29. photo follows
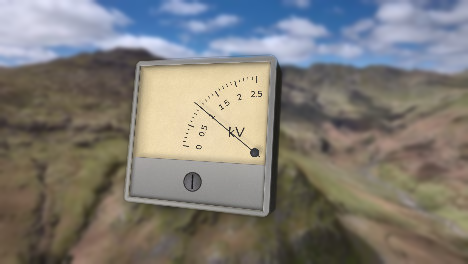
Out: kV 1
